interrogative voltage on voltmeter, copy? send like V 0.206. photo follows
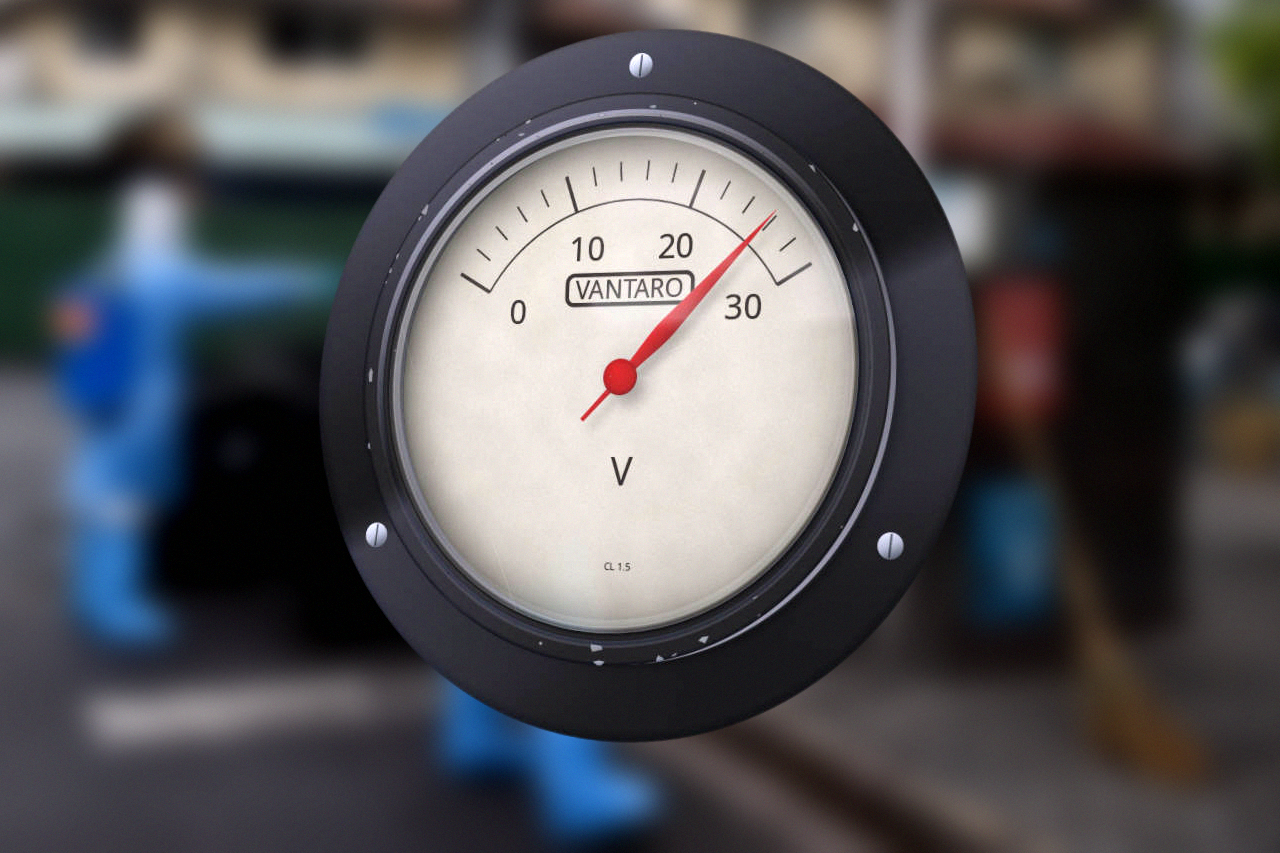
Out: V 26
